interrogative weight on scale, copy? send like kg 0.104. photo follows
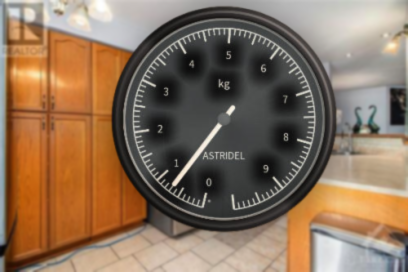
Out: kg 0.7
